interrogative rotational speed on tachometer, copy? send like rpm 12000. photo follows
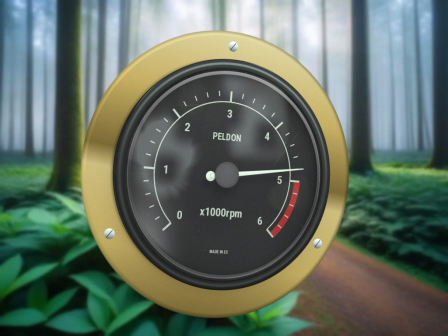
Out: rpm 4800
